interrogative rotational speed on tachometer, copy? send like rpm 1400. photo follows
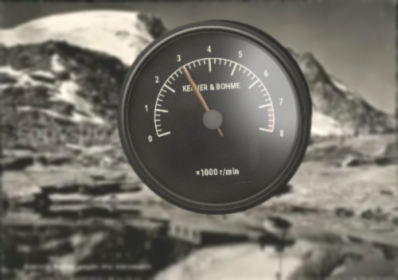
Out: rpm 3000
